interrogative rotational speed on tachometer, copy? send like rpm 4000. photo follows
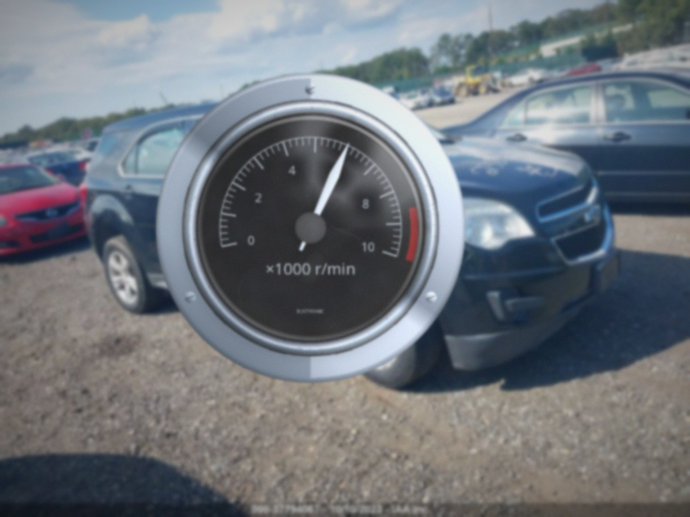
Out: rpm 6000
